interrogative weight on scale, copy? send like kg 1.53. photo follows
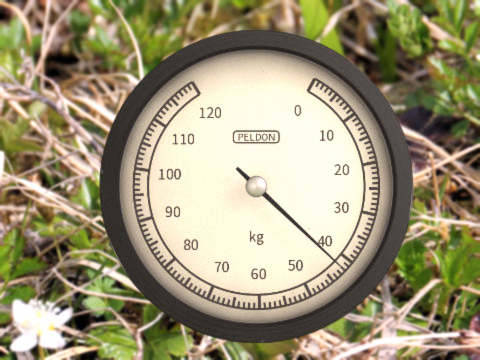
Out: kg 42
